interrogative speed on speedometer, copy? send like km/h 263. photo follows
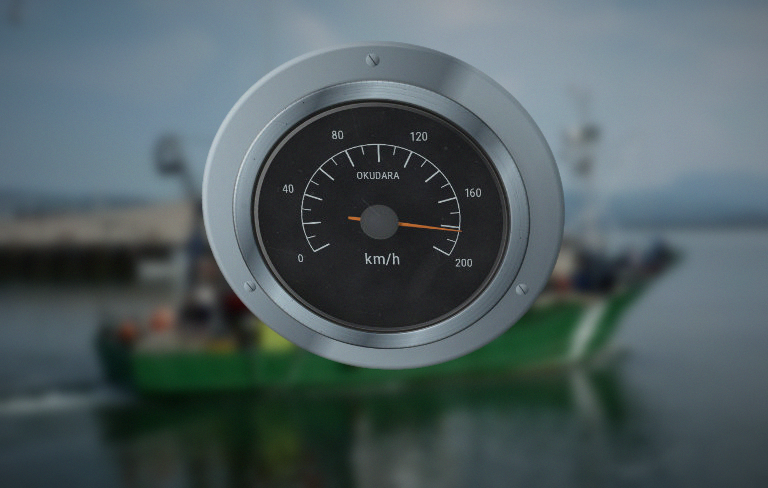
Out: km/h 180
